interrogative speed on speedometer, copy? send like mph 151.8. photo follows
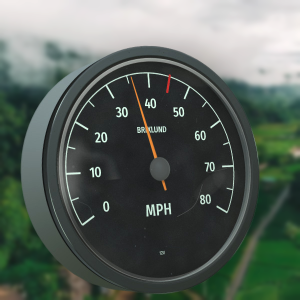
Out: mph 35
